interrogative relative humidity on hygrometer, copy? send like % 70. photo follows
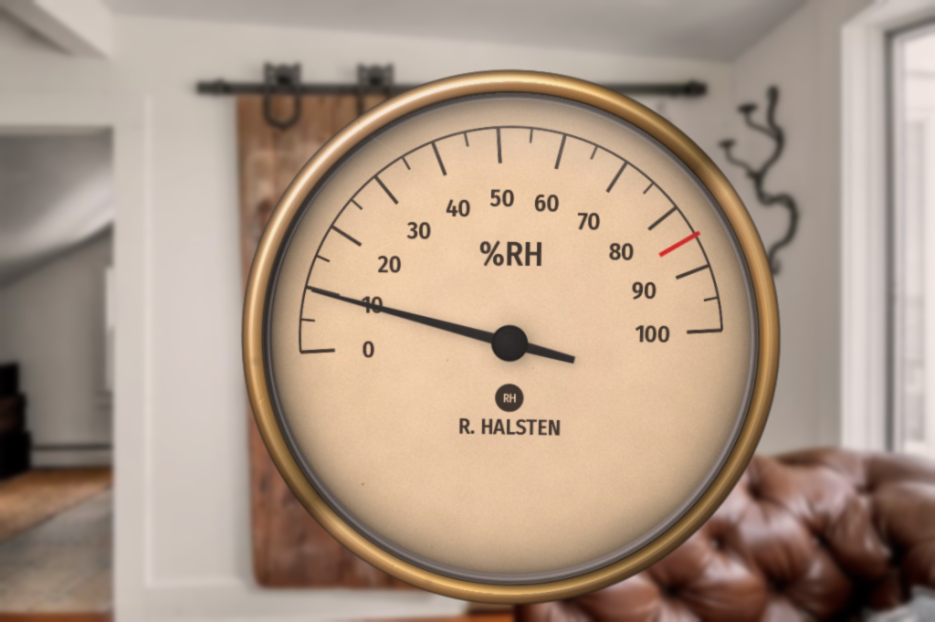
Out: % 10
